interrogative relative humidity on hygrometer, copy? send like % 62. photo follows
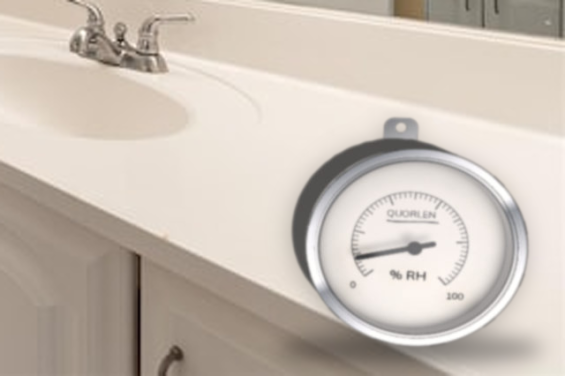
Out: % 10
